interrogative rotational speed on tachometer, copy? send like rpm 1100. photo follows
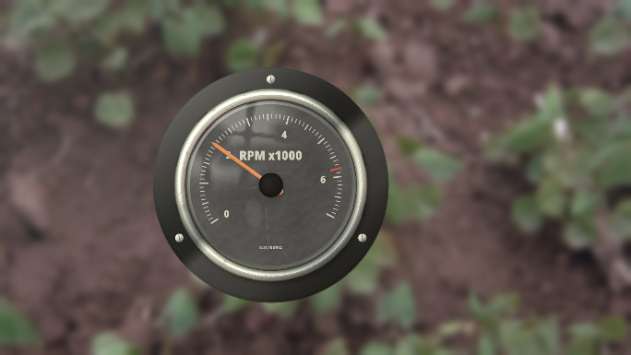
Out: rpm 2000
